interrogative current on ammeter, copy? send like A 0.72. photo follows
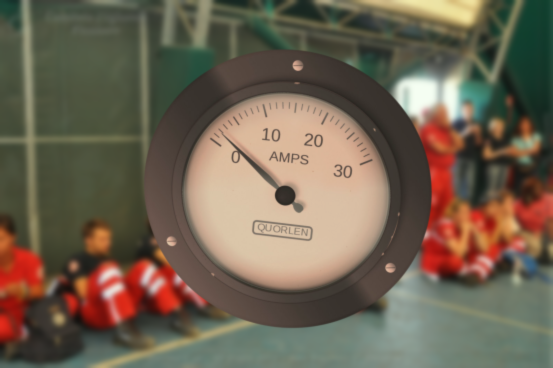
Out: A 2
